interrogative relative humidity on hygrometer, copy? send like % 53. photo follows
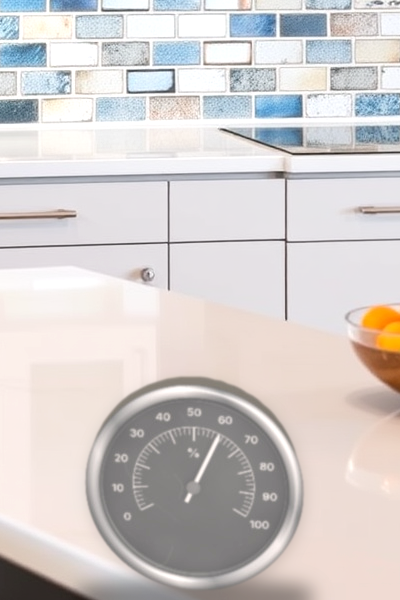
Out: % 60
